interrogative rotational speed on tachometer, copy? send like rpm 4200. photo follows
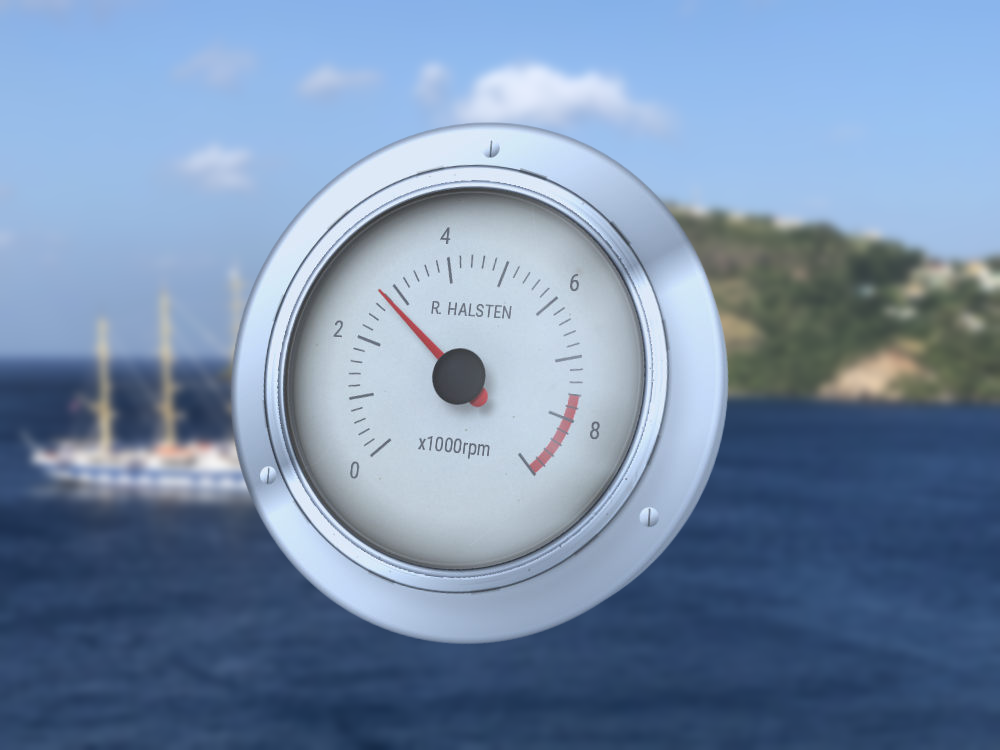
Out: rpm 2800
